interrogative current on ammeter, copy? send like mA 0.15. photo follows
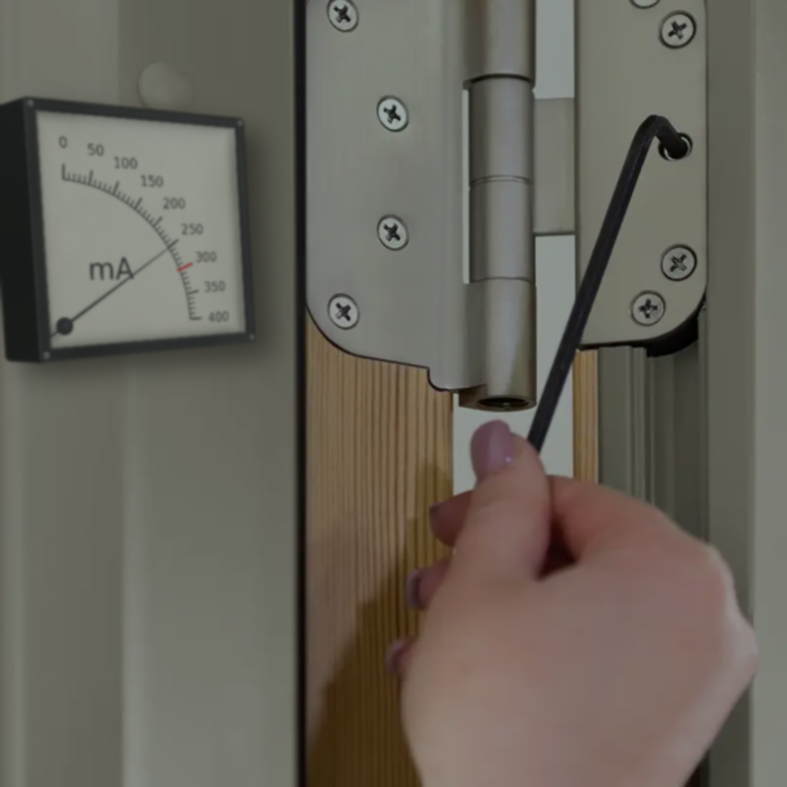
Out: mA 250
